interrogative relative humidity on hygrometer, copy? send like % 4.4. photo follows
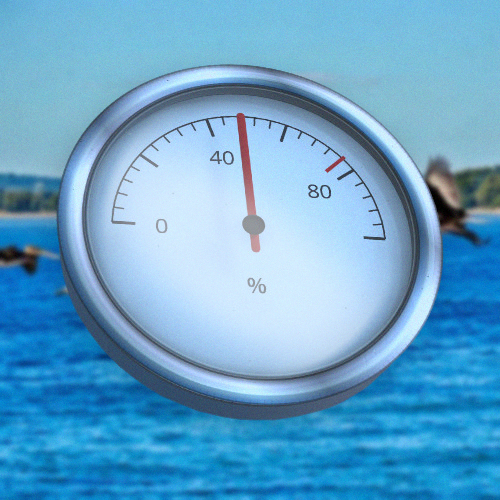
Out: % 48
